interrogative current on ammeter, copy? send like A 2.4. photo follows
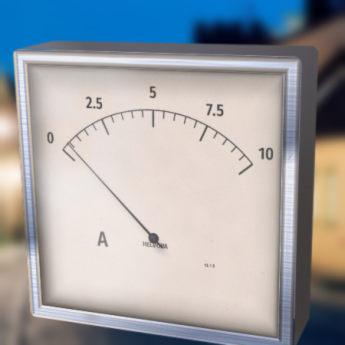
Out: A 0.5
